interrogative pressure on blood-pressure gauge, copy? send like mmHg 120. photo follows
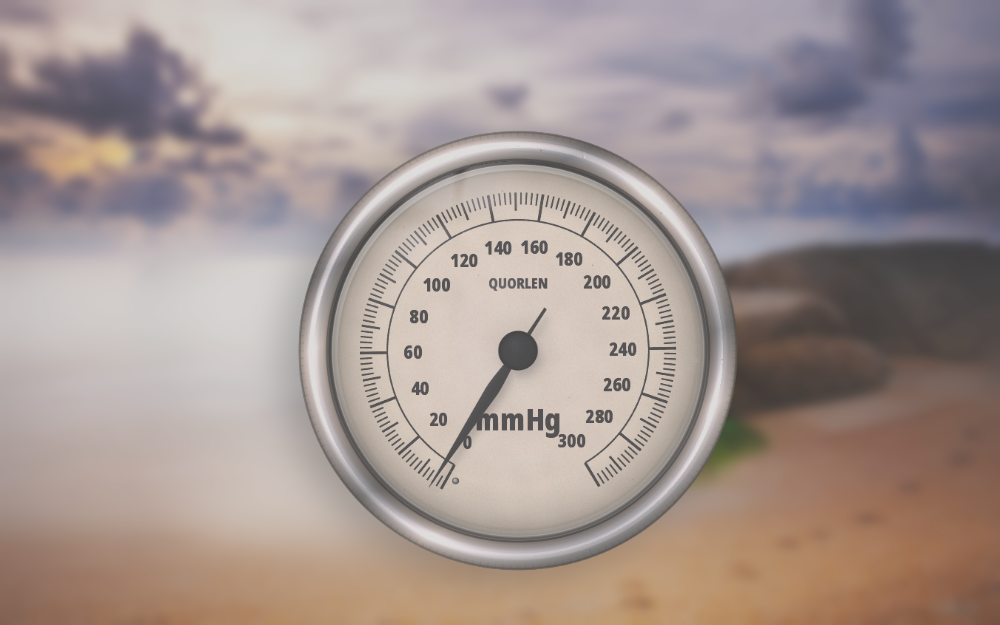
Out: mmHg 4
